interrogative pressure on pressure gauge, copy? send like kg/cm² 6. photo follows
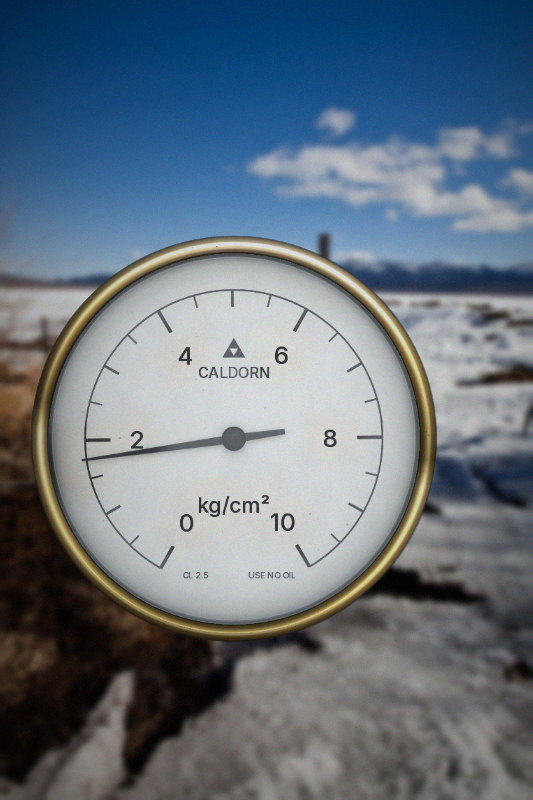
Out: kg/cm² 1.75
